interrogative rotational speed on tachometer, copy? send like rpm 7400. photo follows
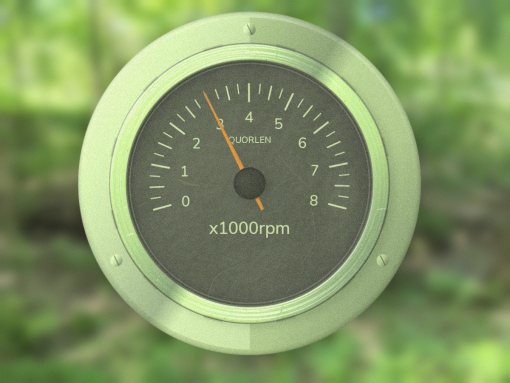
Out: rpm 3000
